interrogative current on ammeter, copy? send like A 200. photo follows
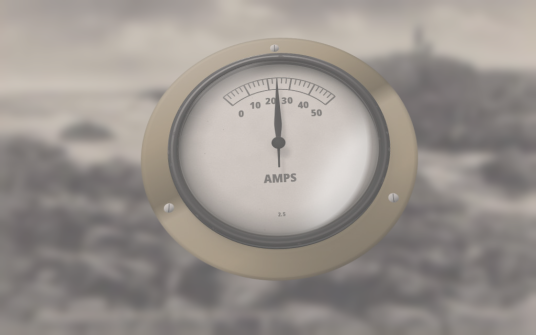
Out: A 24
